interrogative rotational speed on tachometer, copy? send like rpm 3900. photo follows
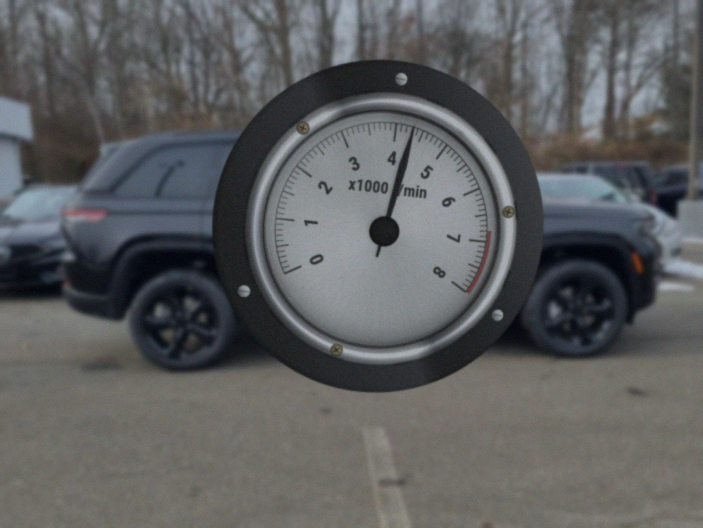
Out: rpm 4300
